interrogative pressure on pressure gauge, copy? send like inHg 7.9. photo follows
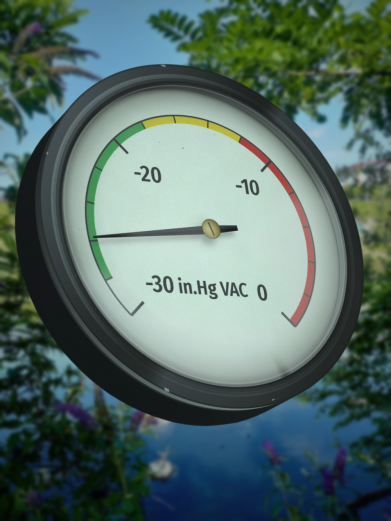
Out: inHg -26
